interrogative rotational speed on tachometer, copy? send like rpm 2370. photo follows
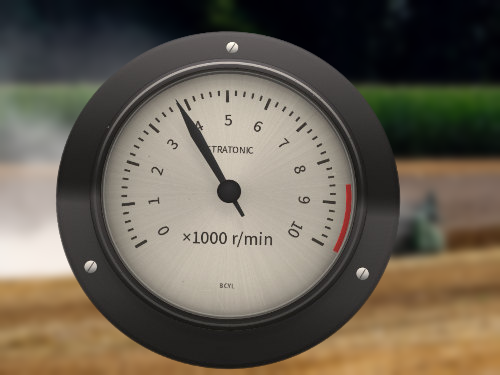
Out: rpm 3800
